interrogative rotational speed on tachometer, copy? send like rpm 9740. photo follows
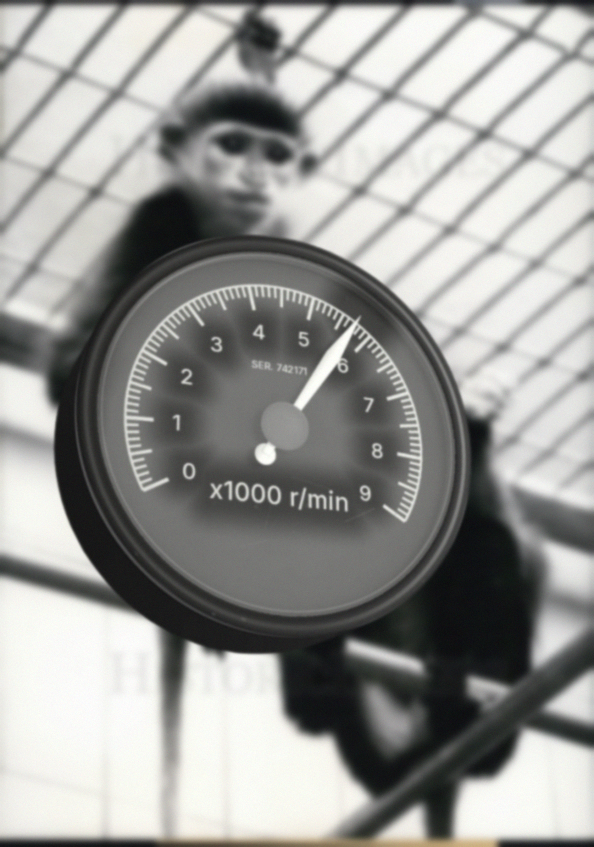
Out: rpm 5700
